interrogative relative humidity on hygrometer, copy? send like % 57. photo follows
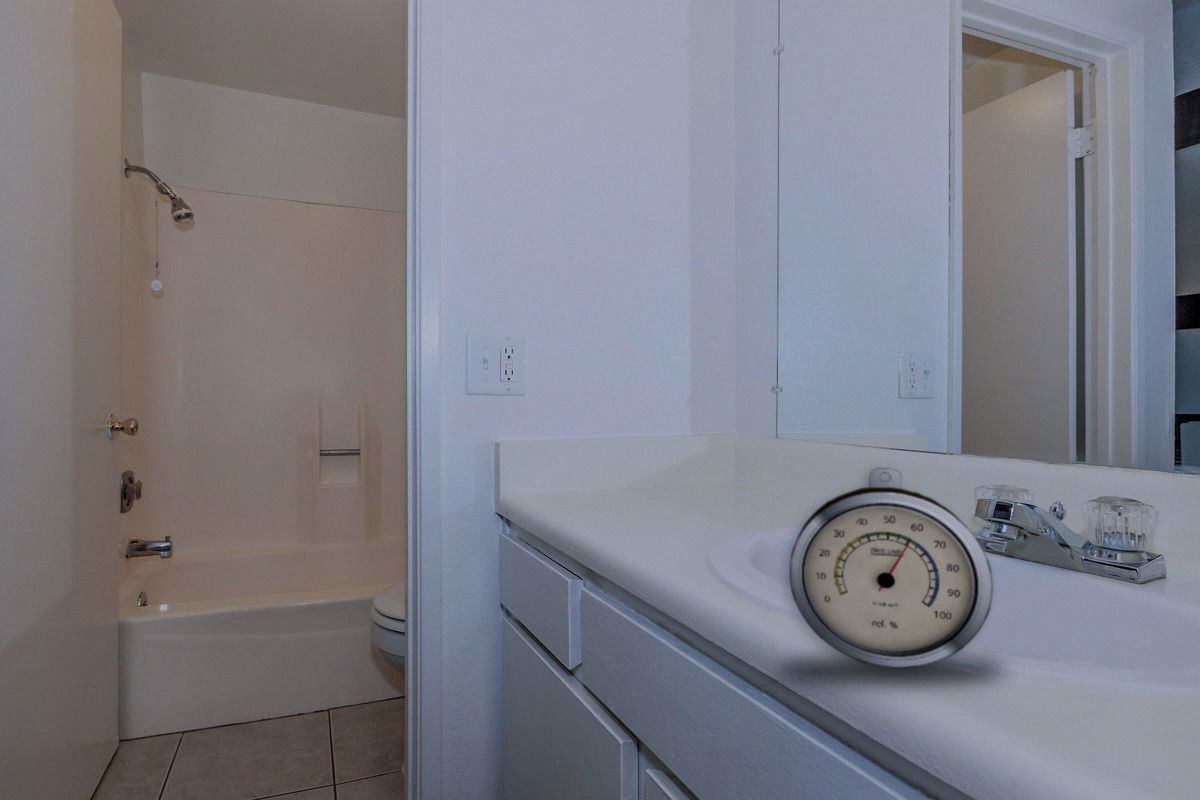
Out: % 60
